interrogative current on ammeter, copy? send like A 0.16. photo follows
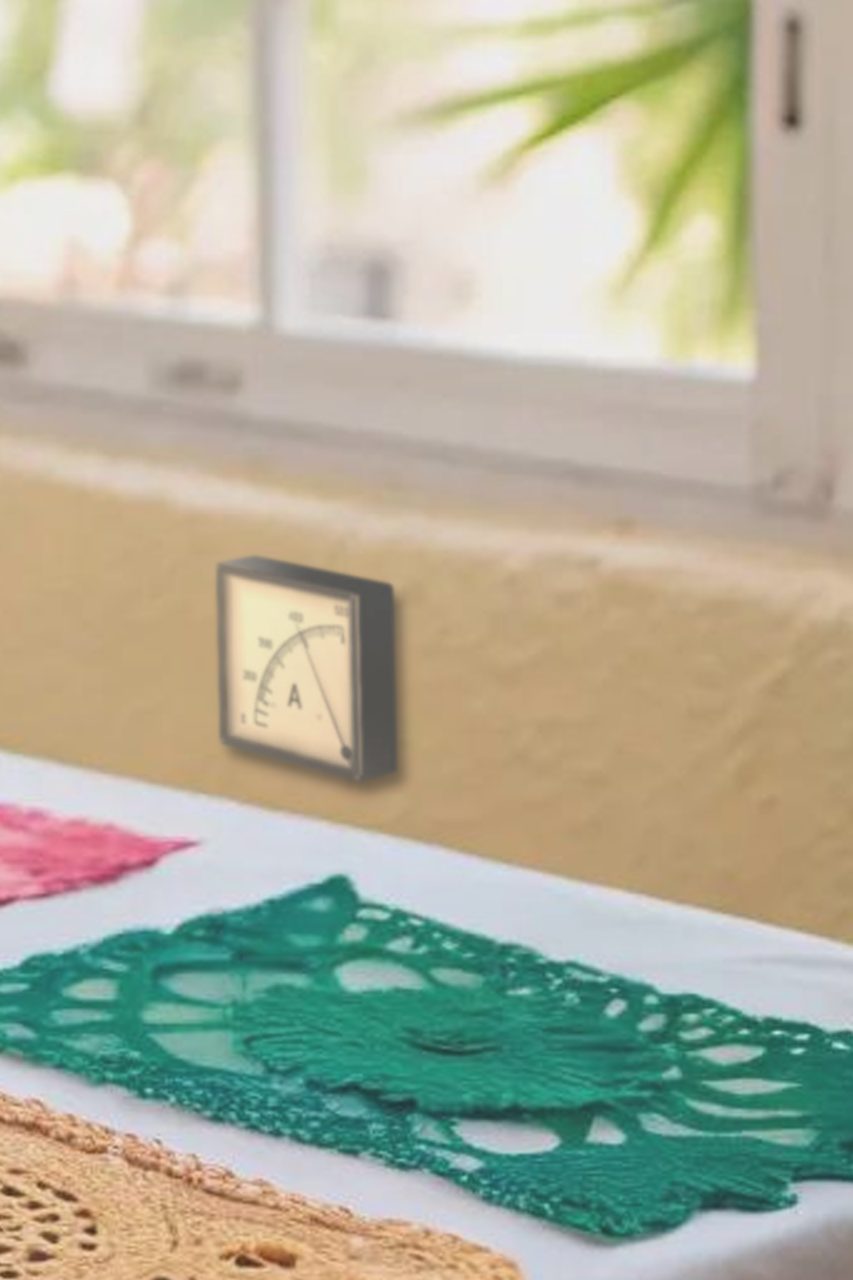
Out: A 400
